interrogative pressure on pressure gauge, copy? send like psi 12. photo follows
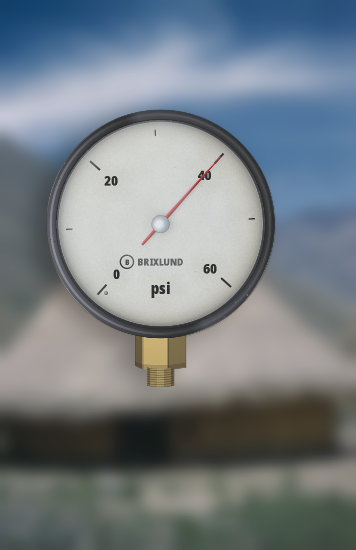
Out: psi 40
